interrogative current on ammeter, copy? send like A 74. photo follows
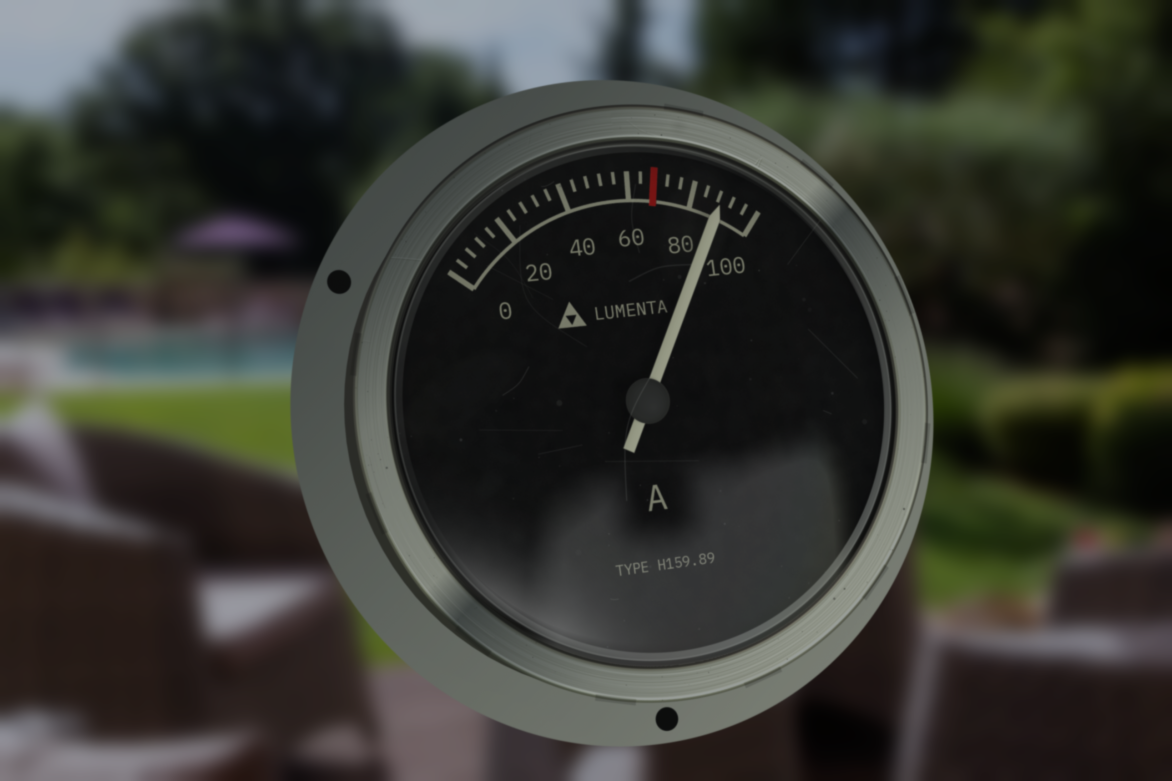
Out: A 88
